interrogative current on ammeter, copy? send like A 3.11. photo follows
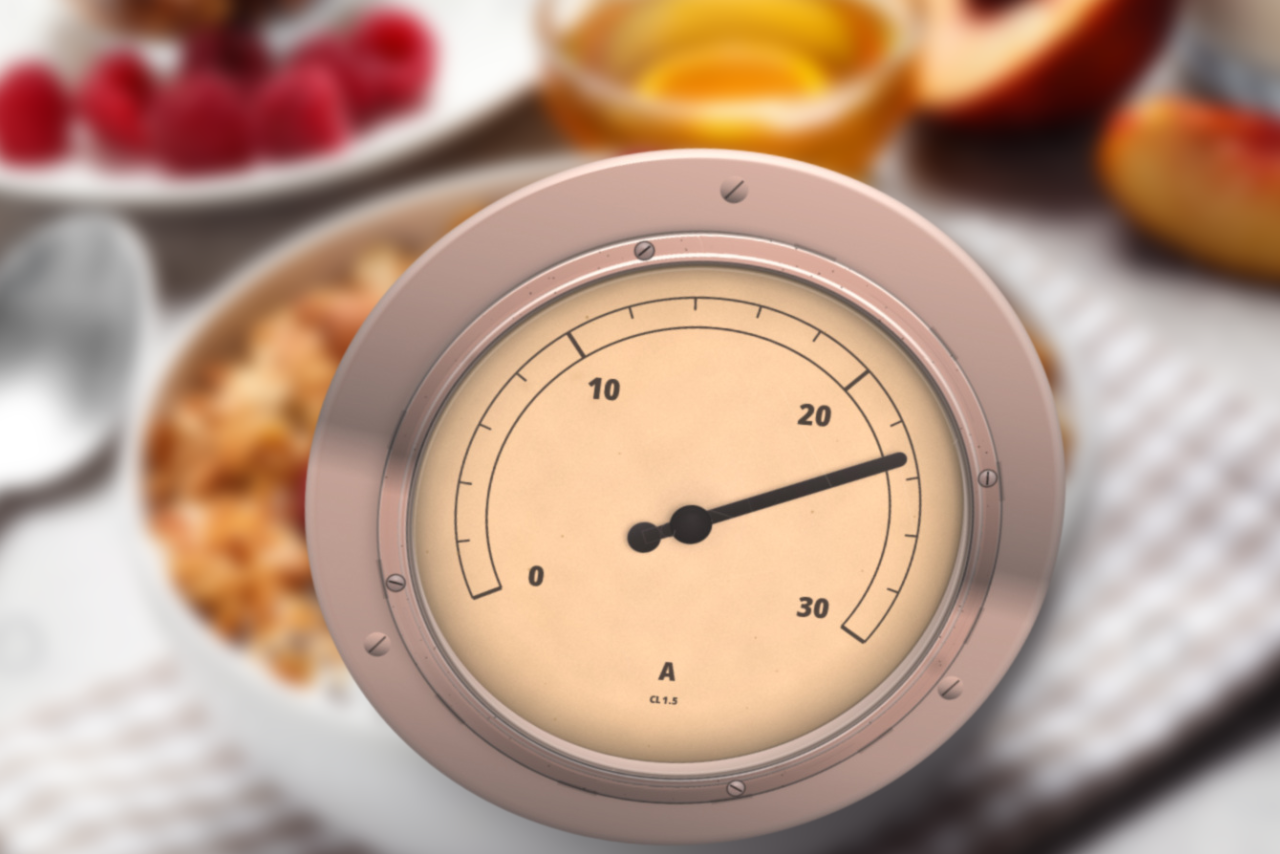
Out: A 23
